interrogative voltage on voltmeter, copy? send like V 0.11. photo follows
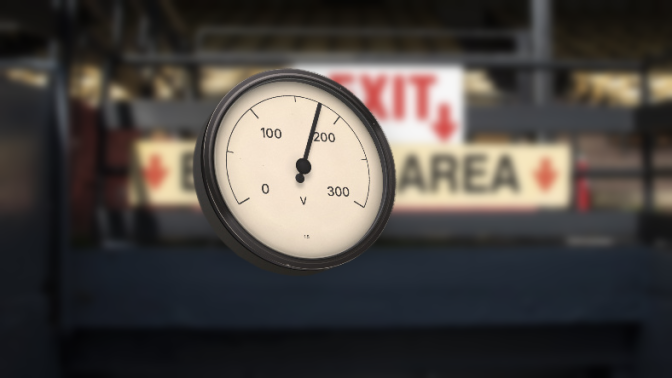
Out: V 175
